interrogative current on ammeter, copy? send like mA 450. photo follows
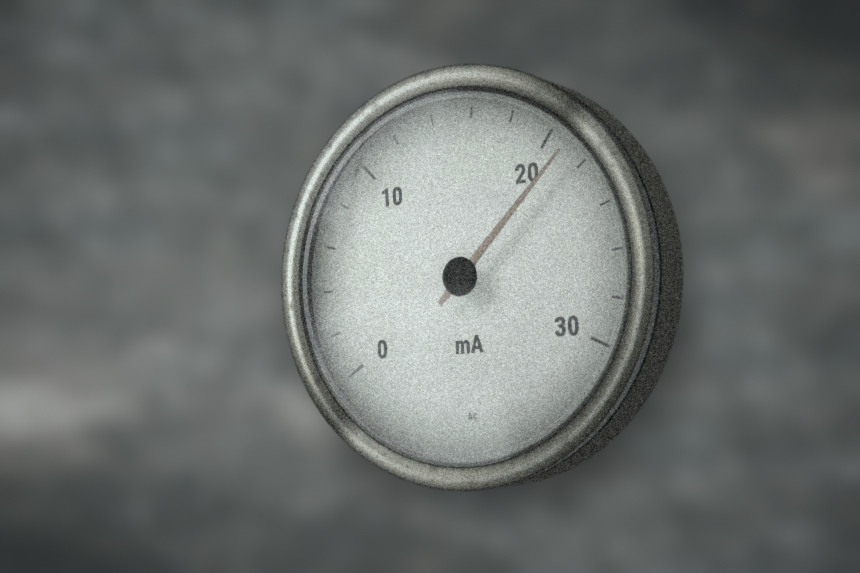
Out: mA 21
